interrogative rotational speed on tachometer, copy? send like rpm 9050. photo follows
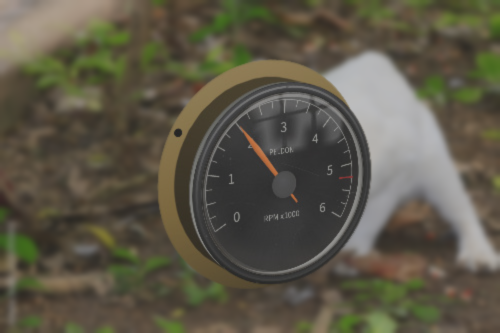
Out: rpm 2000
